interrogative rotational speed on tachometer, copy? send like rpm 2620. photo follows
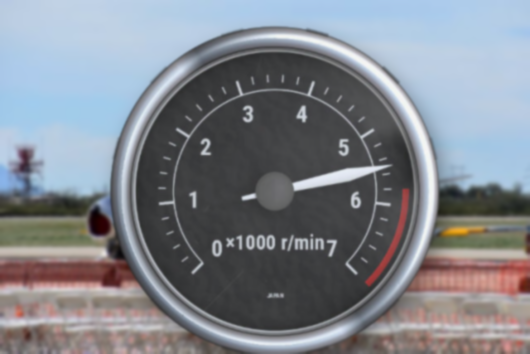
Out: rpm 5500
